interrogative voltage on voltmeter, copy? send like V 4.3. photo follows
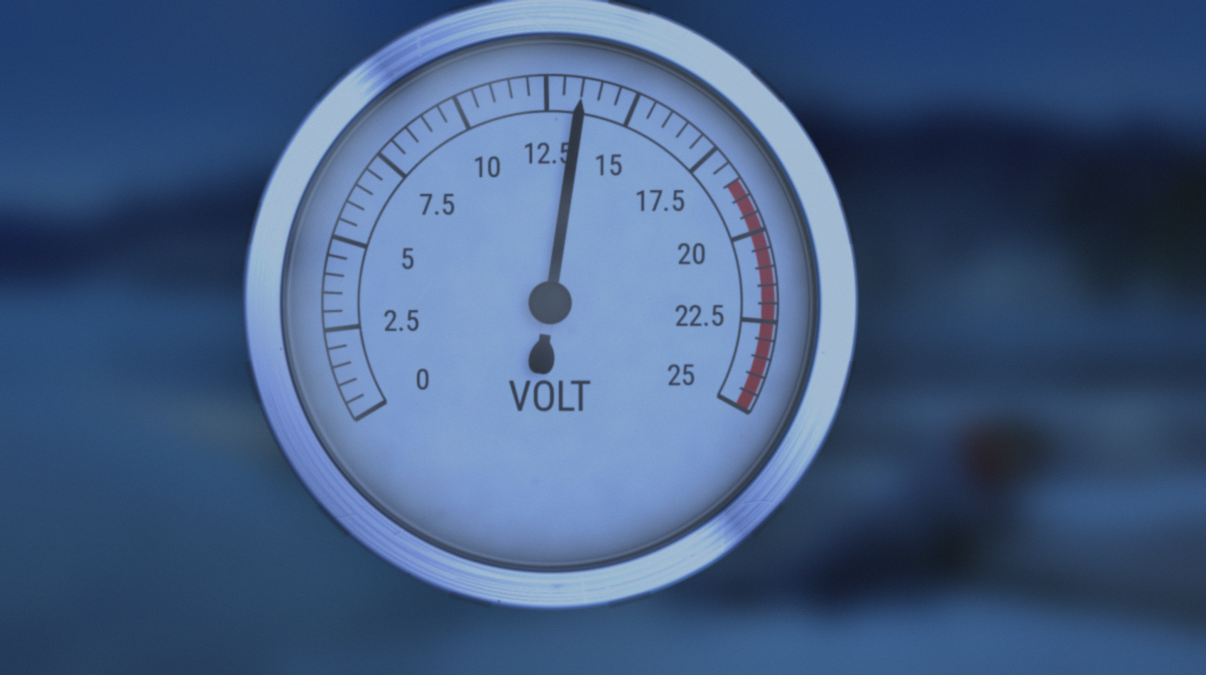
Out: V 13.5
